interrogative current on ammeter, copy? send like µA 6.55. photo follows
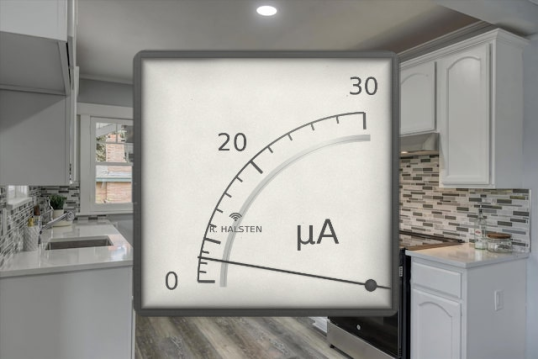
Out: µA 7
